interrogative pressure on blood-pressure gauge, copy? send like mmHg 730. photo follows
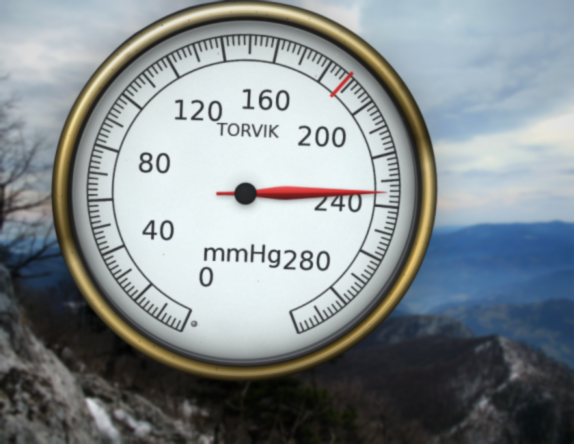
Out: mmHg 234
